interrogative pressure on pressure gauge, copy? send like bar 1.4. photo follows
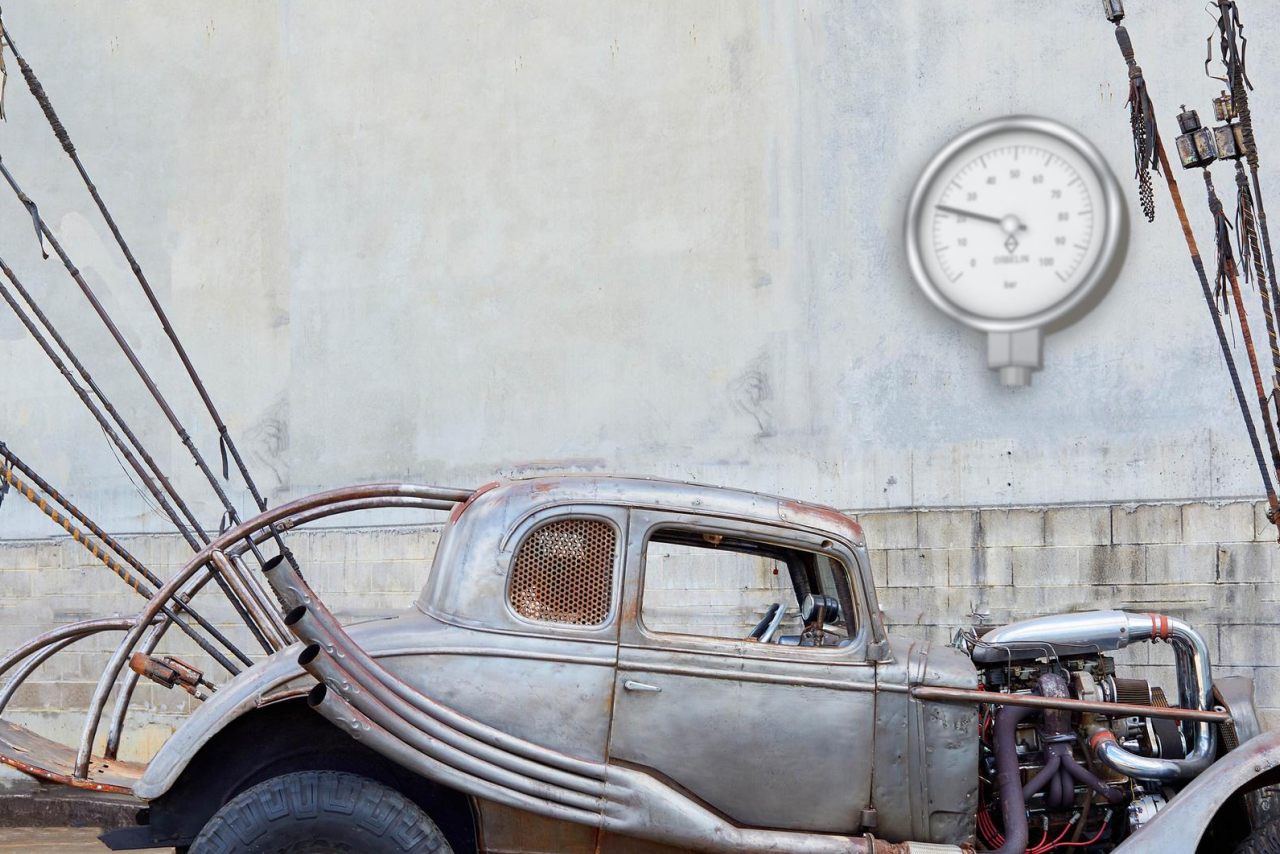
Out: bar 22
